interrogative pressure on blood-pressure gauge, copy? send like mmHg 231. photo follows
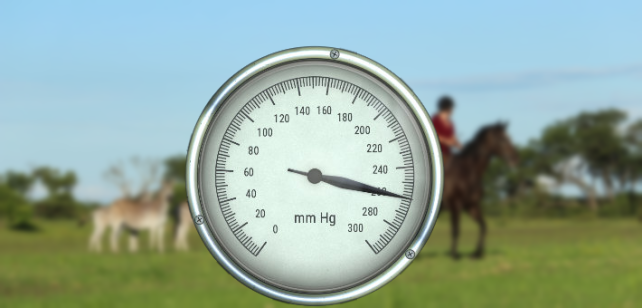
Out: mmHg 260
